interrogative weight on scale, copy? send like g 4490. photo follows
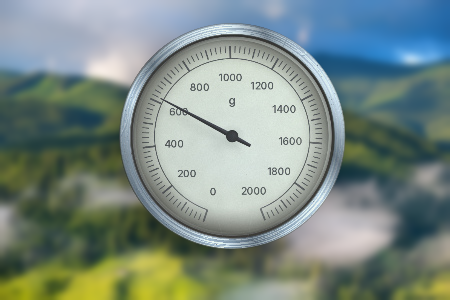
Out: g 620
